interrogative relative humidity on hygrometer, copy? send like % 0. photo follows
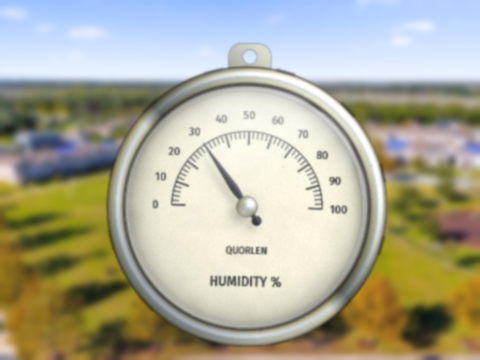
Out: % 30
